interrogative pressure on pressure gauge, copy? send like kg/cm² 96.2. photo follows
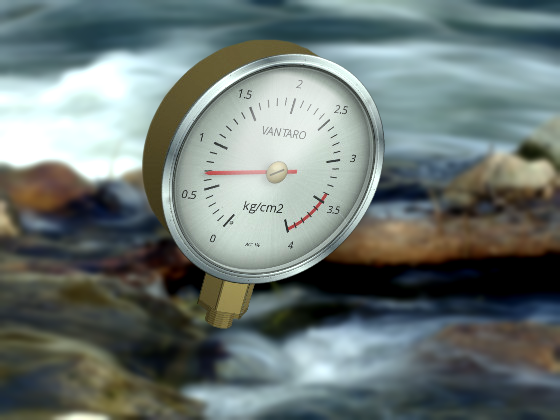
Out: kg/cm² 0.7
